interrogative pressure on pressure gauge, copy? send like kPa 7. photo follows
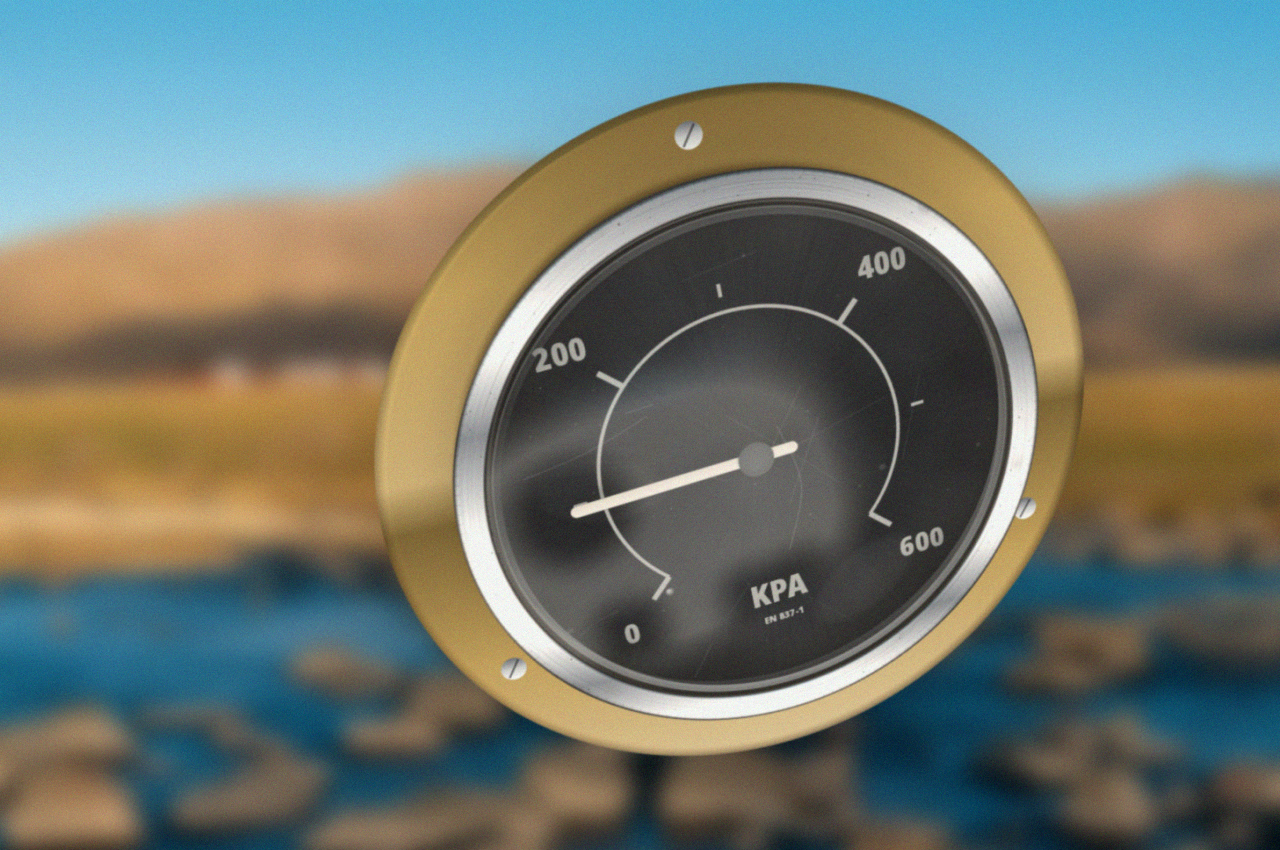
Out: kPa 100
